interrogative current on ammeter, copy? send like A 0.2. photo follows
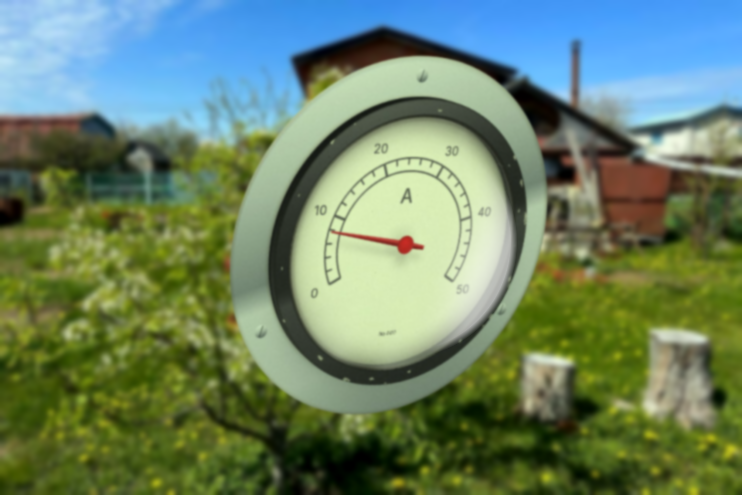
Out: A 8
